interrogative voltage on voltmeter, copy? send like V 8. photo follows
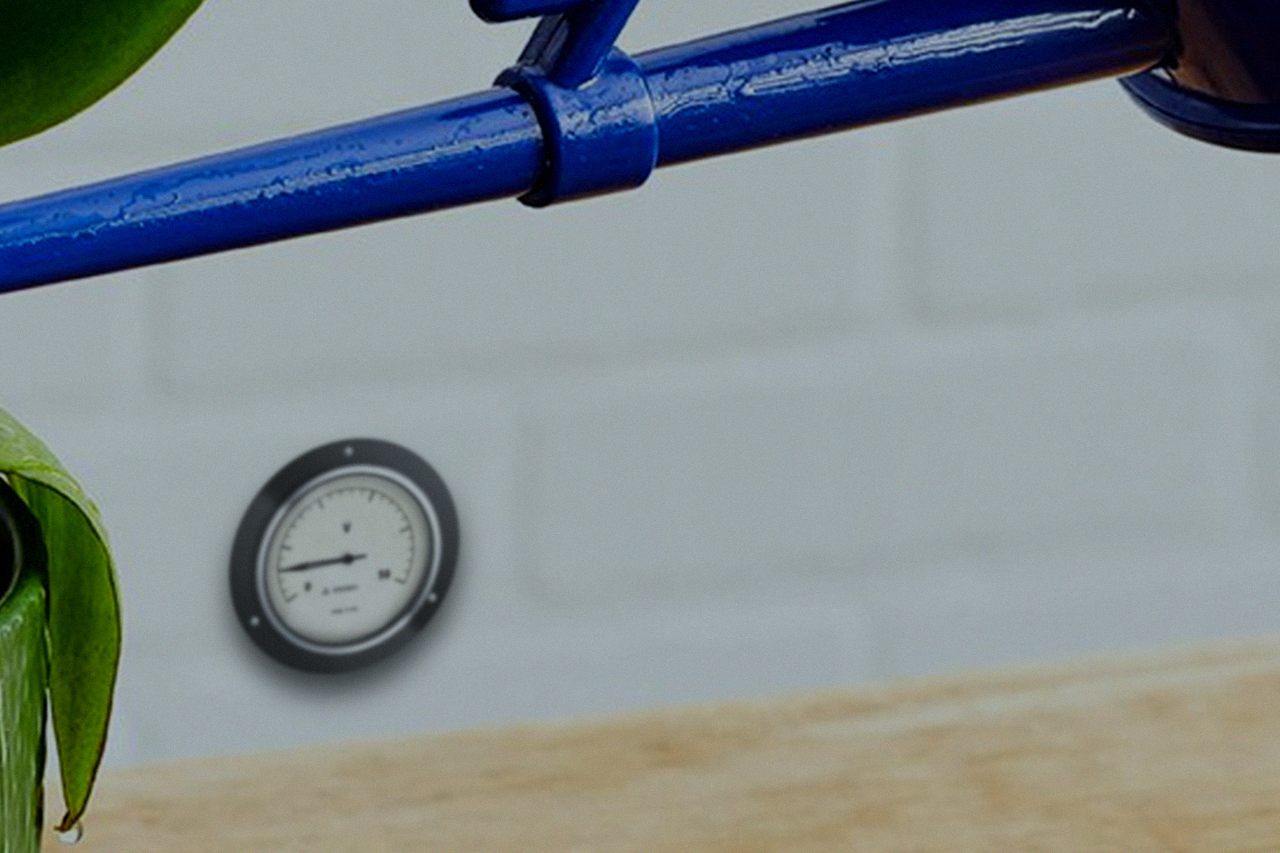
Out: V 6
